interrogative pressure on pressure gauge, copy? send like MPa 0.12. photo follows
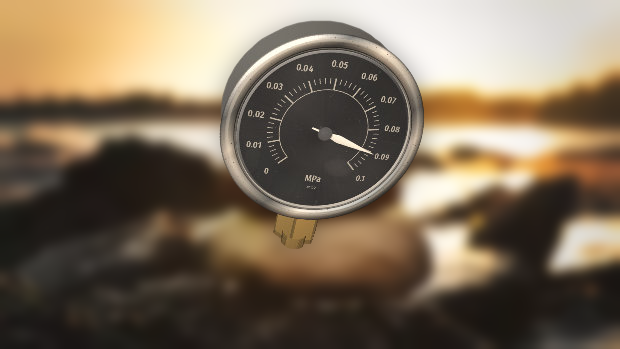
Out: MPa 0.09
